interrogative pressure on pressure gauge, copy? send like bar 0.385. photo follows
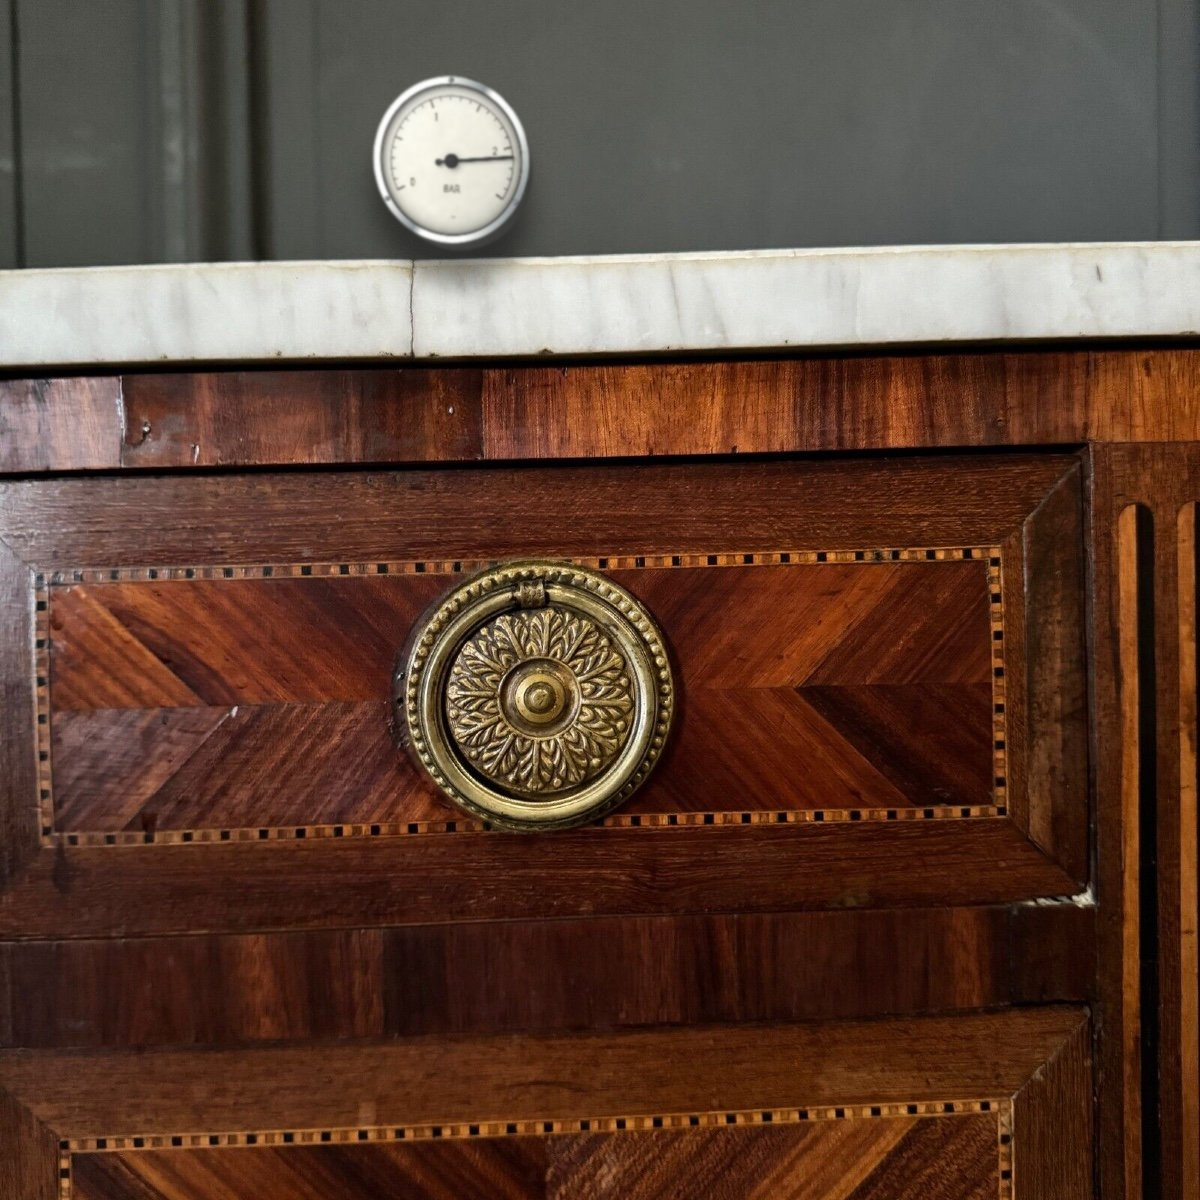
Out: bar 2.1
